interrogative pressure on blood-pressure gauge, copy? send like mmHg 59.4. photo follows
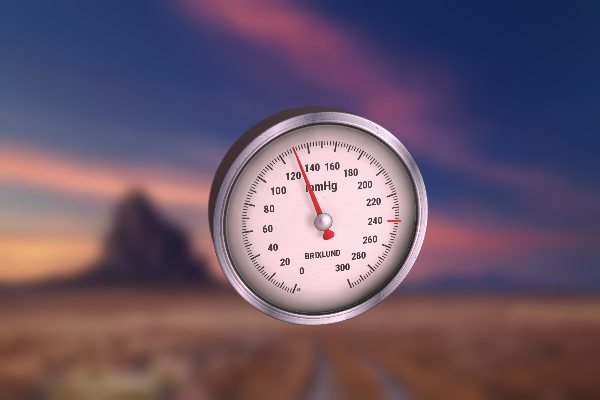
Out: mmHg 130
